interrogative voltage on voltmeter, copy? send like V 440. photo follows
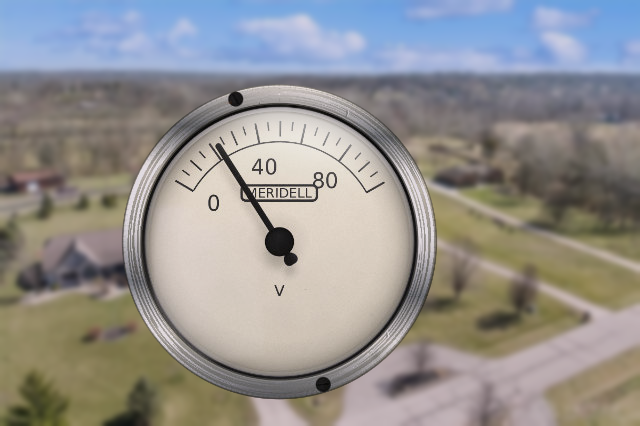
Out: V 22.5
